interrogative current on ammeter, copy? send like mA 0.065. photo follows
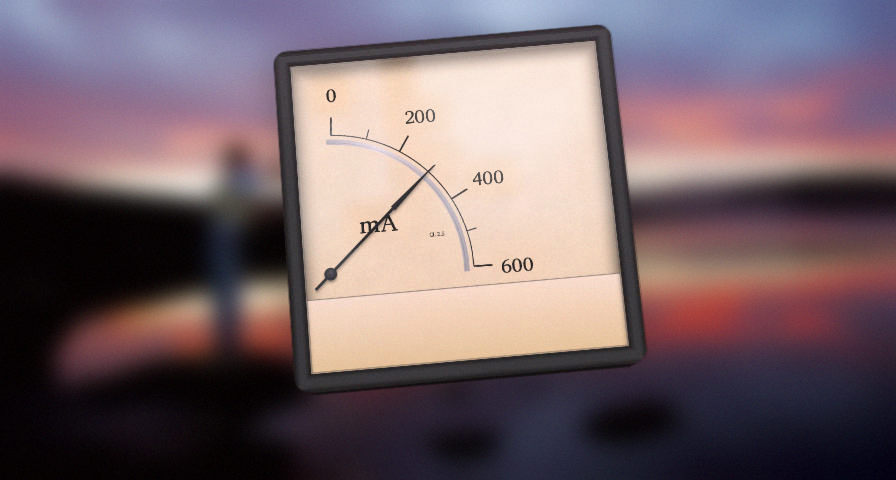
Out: mA 300
